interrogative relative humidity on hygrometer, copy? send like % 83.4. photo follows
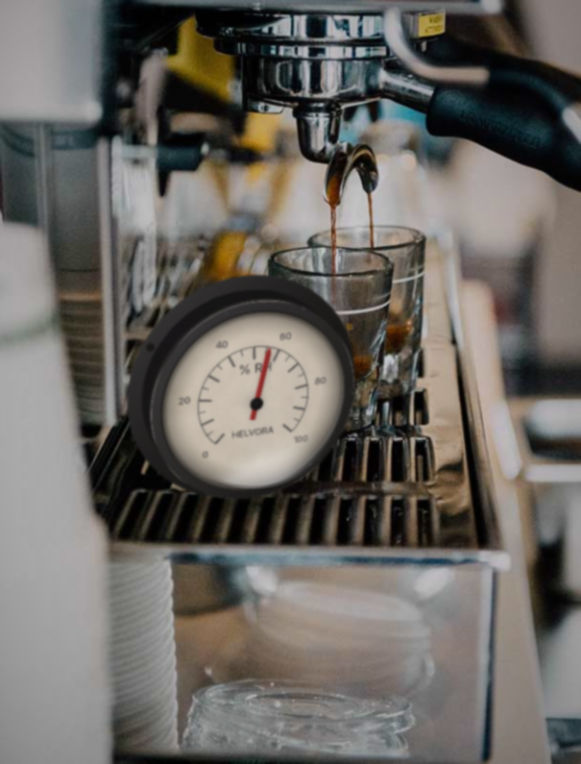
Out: % 55
